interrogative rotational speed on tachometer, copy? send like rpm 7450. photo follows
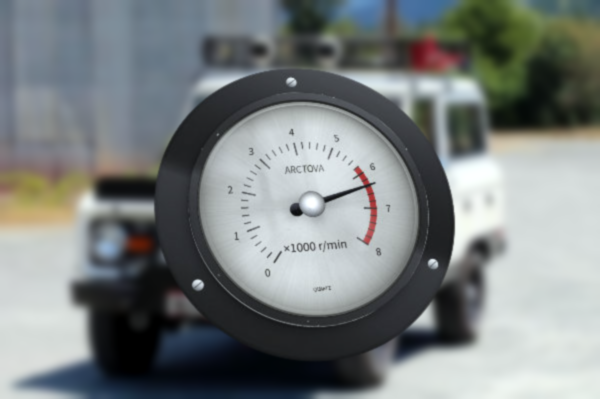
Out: rpm 6400
